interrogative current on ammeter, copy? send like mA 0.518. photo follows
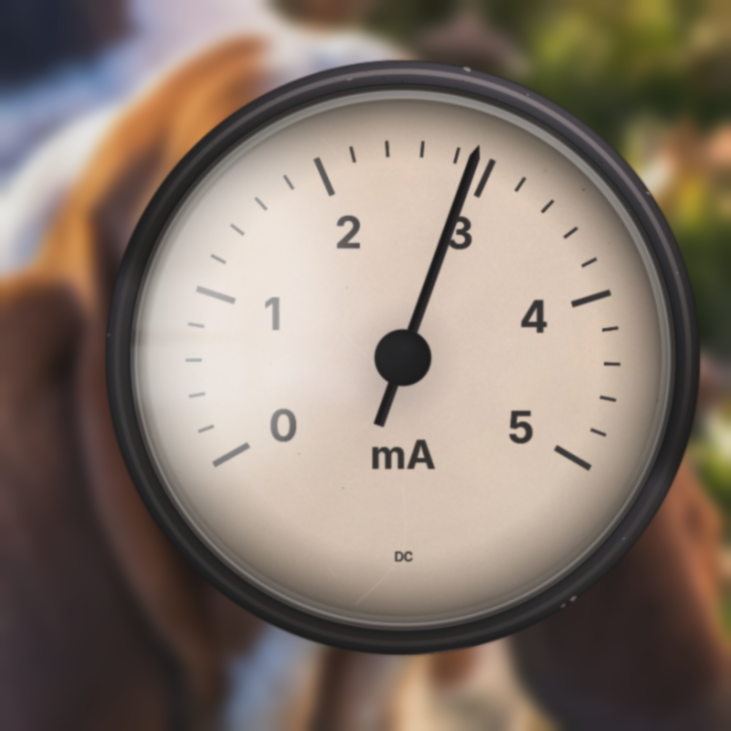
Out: mA 2.9
